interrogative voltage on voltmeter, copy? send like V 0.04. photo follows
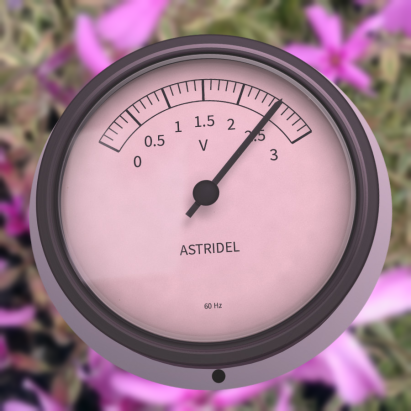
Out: V 2.5
